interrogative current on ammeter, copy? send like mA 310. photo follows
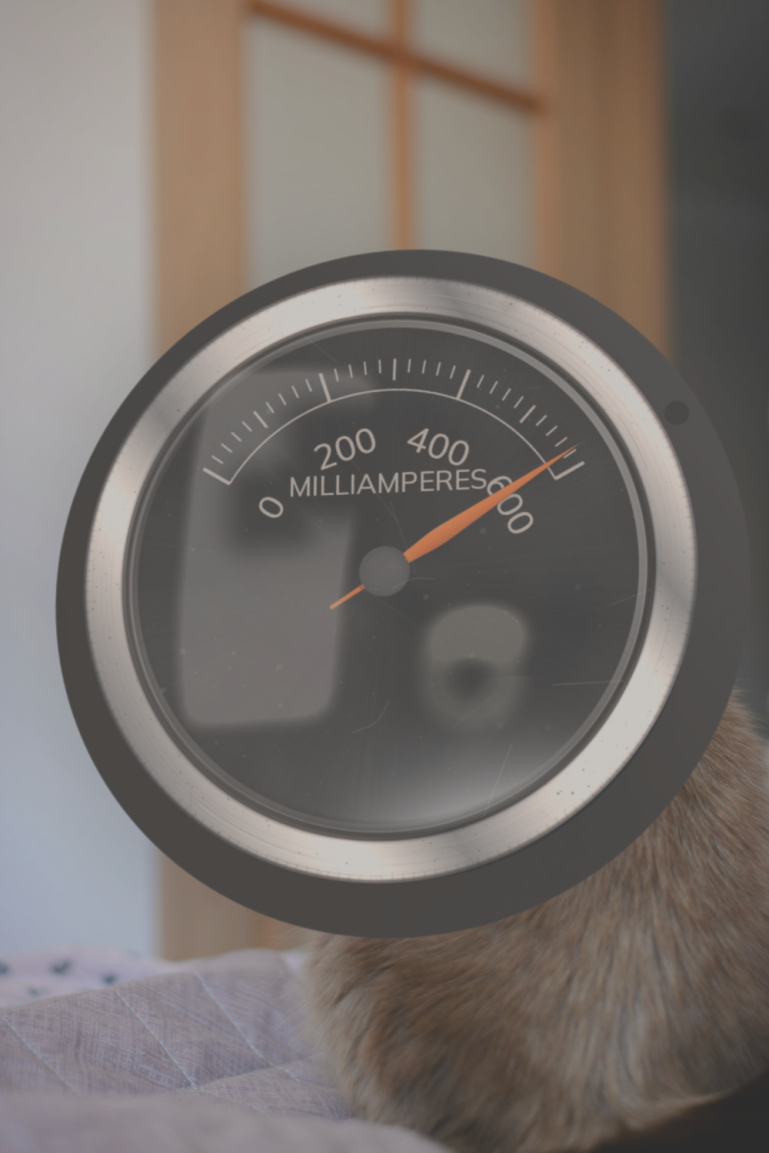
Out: mA 580
